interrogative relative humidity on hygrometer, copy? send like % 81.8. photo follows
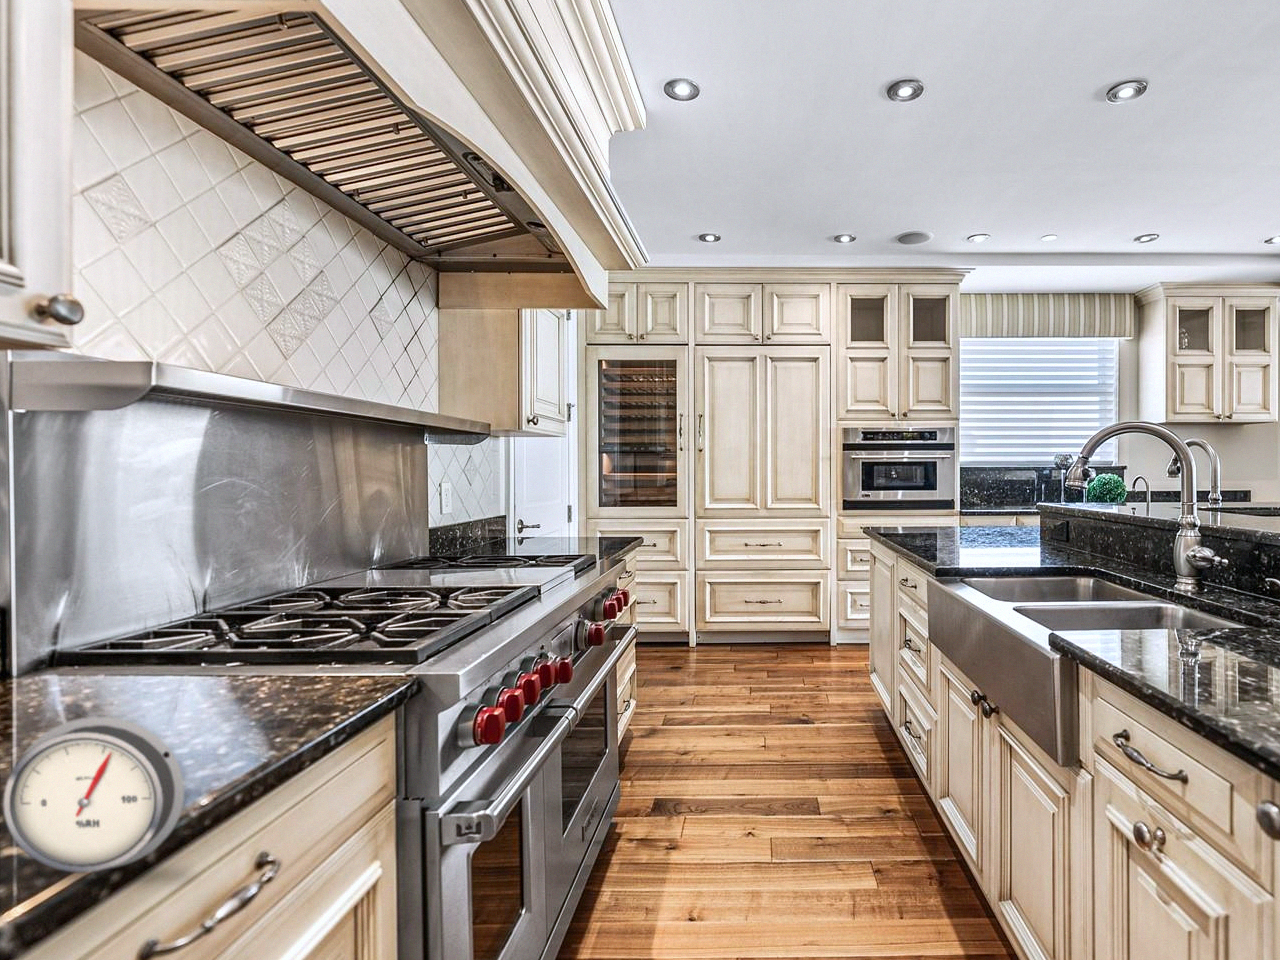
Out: % 65
